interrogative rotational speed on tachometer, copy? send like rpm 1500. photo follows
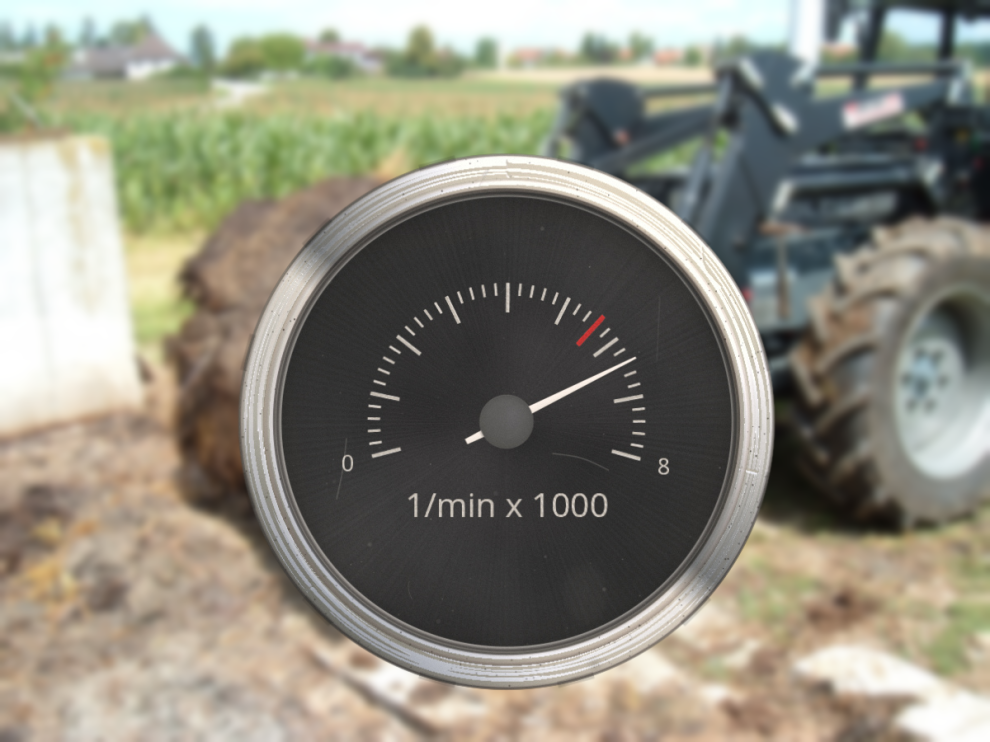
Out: rpm 6400
